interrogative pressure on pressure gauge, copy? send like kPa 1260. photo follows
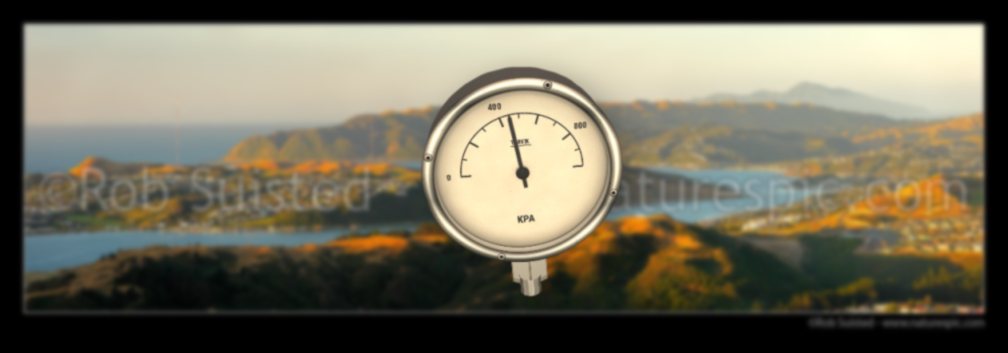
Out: kPa 450
